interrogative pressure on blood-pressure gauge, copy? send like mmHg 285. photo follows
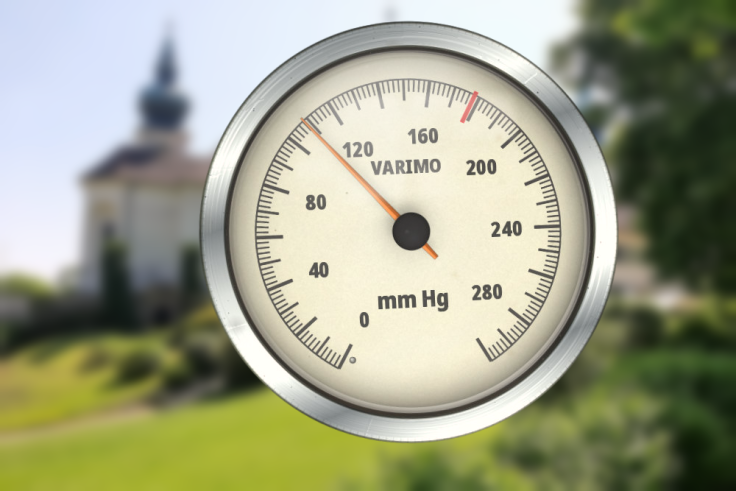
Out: mmHg 108
